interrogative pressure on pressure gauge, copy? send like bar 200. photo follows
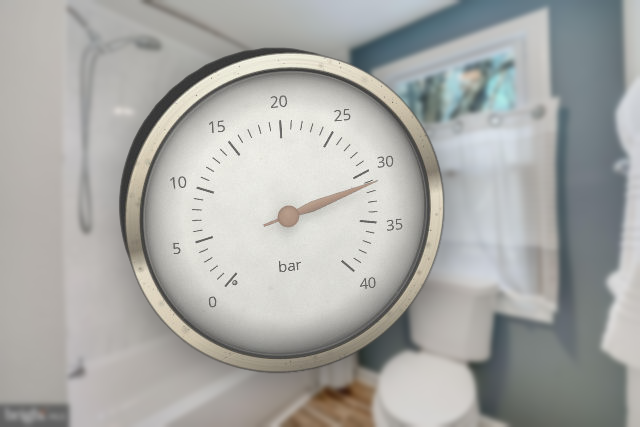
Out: bar 31
